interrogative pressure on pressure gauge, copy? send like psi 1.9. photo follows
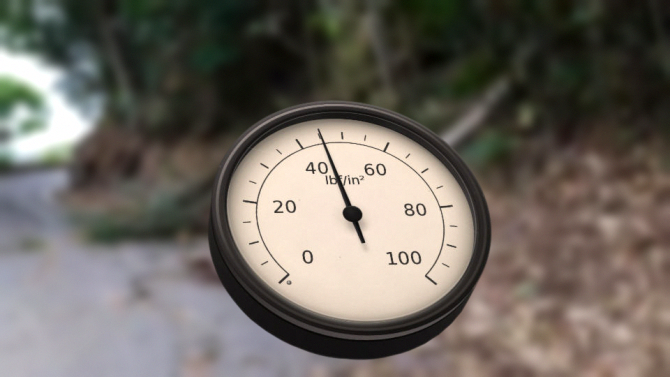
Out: psi 45
